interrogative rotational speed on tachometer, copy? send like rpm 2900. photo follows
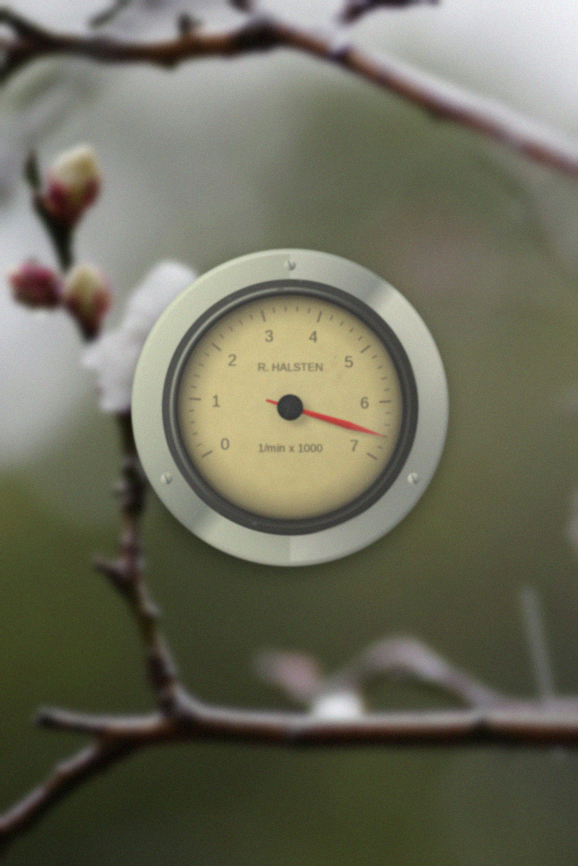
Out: rpm 6600
